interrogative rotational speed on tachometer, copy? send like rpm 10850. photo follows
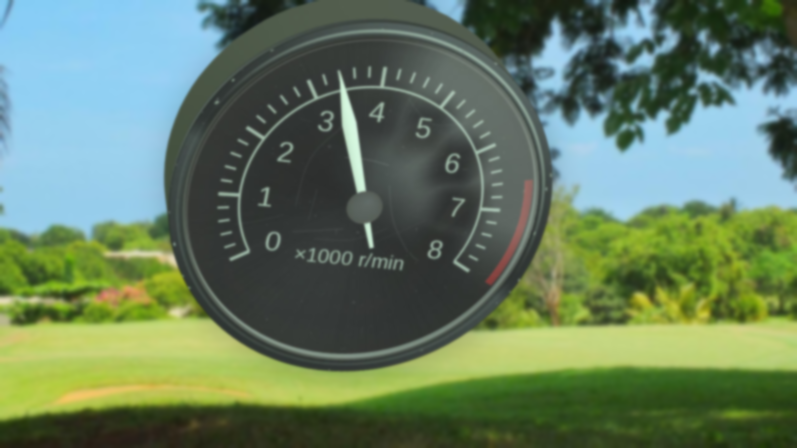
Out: rpm 3400
